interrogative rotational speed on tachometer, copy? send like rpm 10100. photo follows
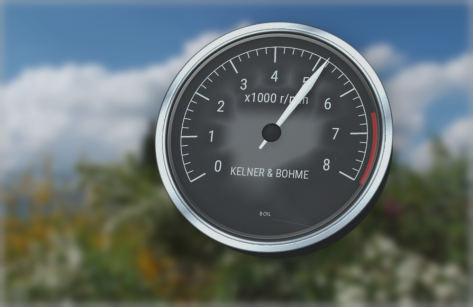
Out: rpm 5200
